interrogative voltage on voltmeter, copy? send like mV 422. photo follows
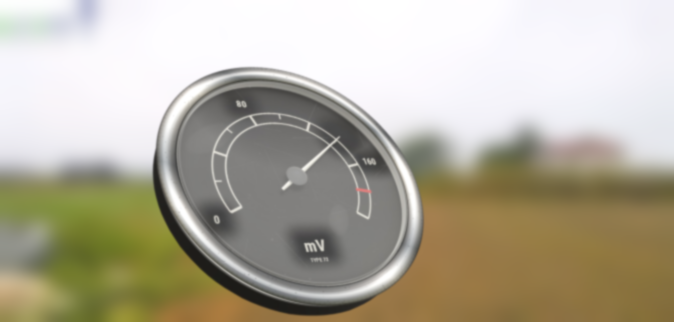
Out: mV 140
